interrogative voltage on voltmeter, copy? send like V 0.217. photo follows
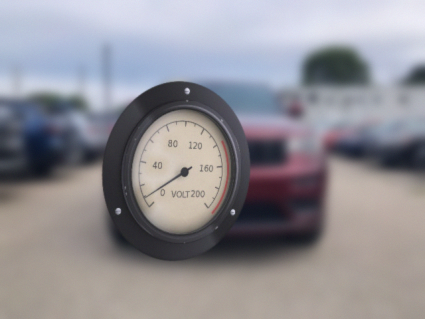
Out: V 10
